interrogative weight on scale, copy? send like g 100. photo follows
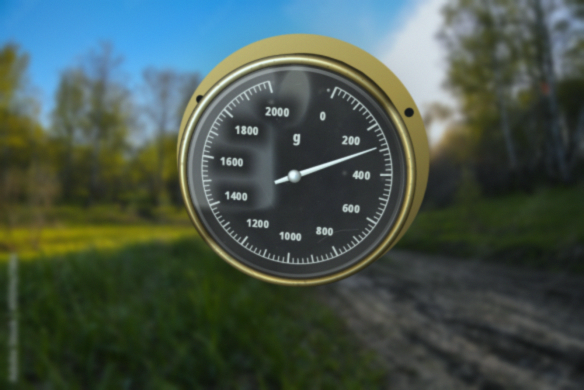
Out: g 280
